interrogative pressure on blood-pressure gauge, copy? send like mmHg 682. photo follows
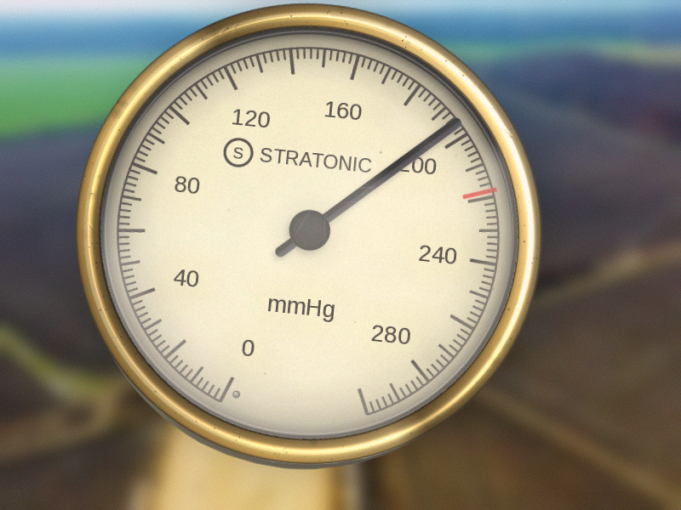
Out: mmHg 196
